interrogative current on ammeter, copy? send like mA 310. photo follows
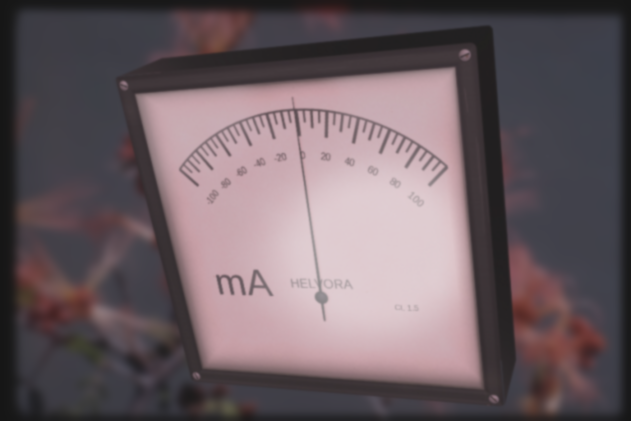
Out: mA 0
